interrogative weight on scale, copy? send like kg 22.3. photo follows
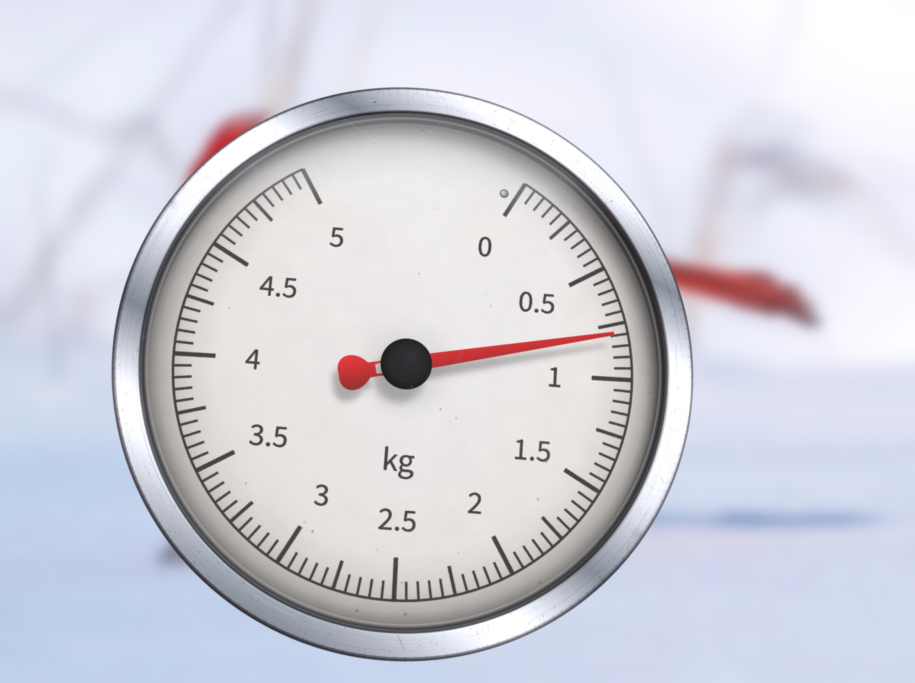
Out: kg 0.8
